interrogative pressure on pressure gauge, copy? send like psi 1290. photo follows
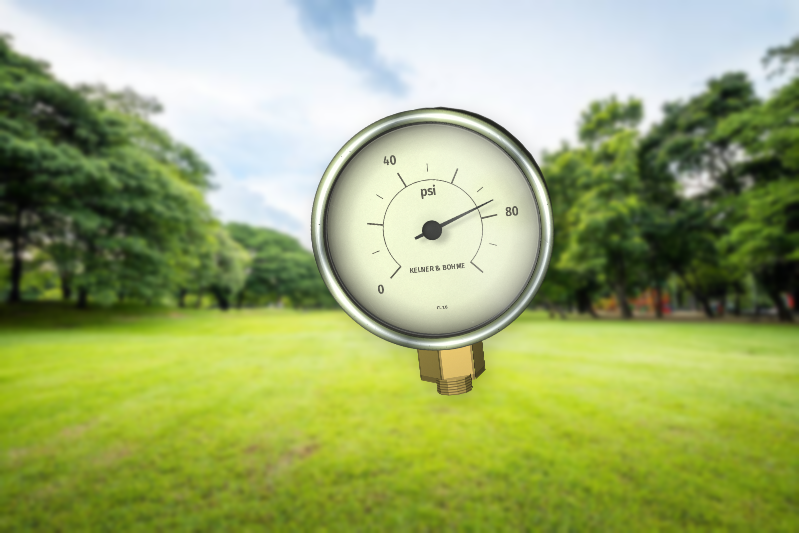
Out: psi 75
